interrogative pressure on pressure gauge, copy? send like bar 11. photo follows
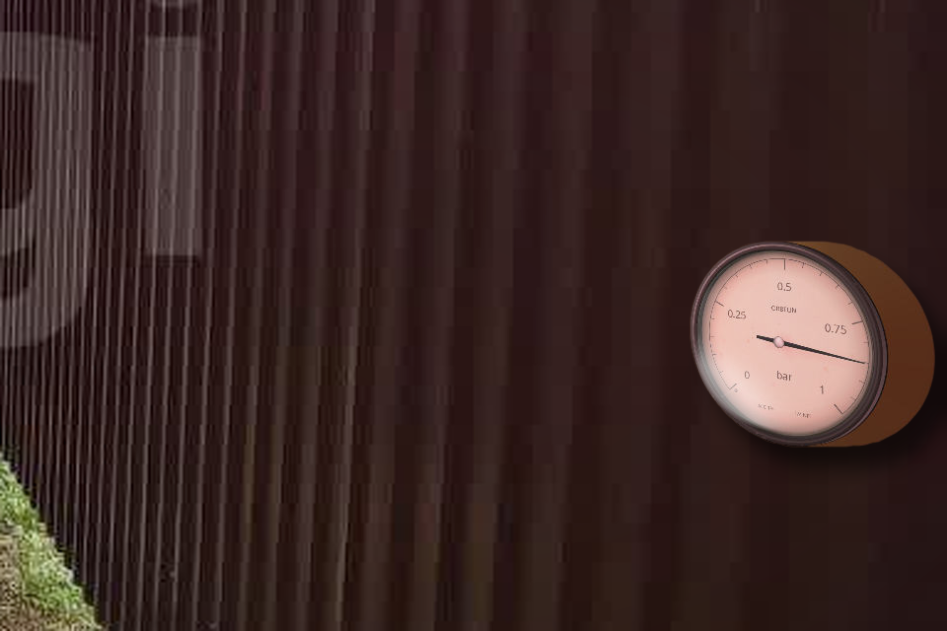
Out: bar 0.85
